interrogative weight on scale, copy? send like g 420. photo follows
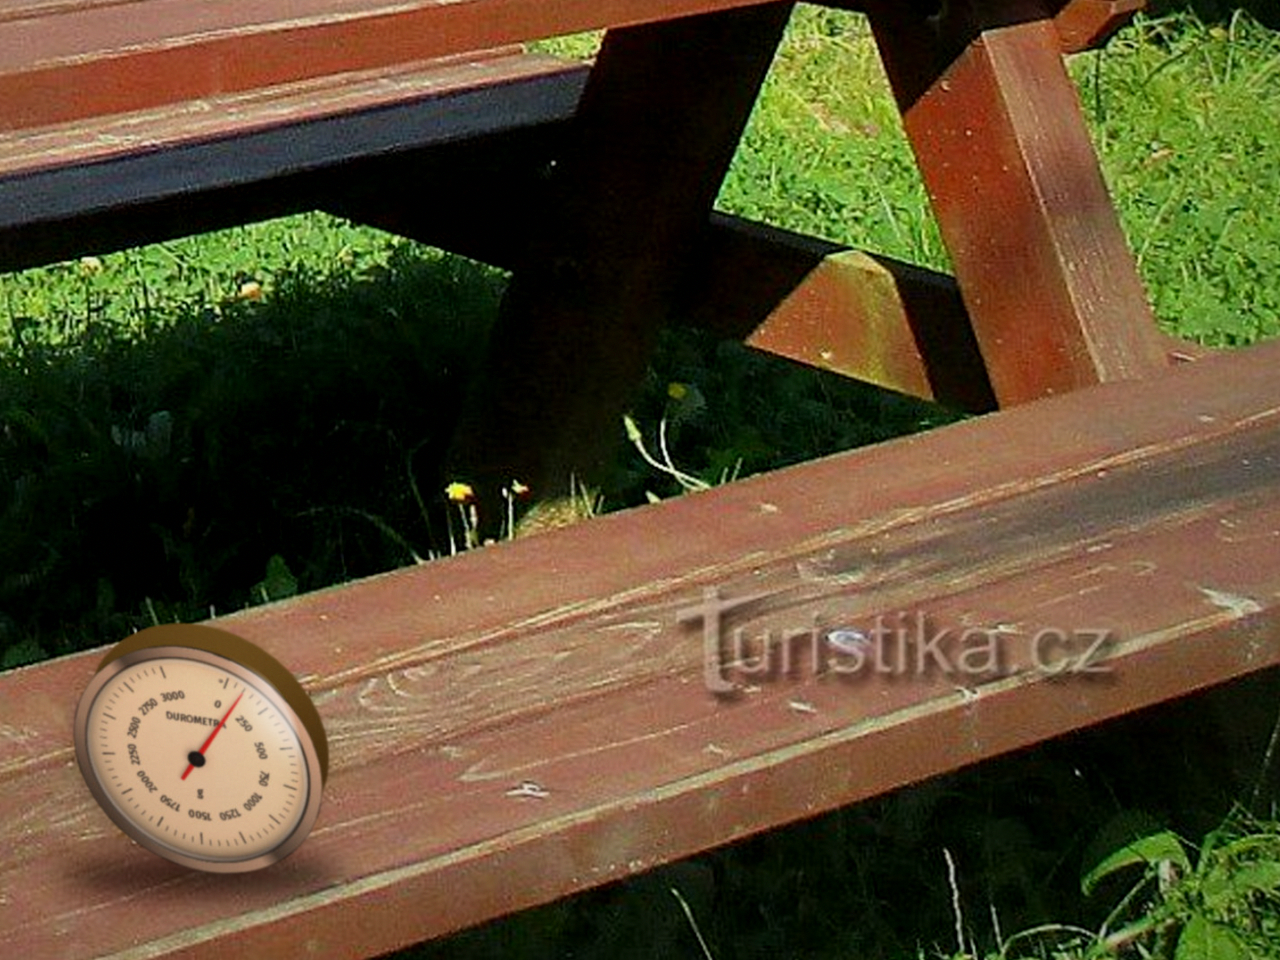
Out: g 100
